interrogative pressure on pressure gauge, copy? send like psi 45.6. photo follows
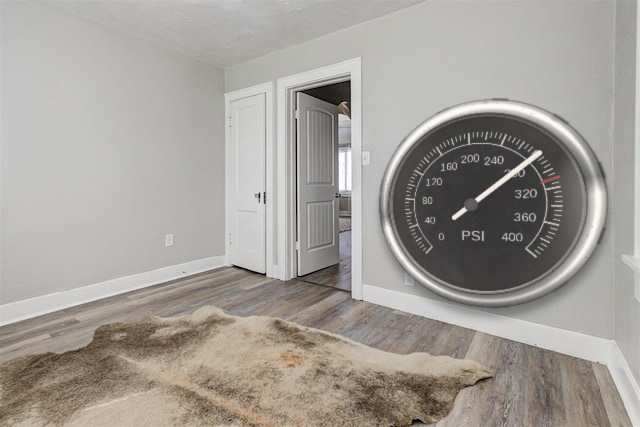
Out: psi 280
